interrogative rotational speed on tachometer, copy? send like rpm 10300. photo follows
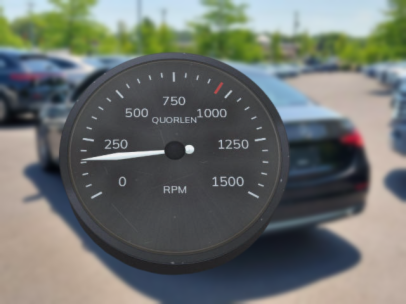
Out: rpm 150
